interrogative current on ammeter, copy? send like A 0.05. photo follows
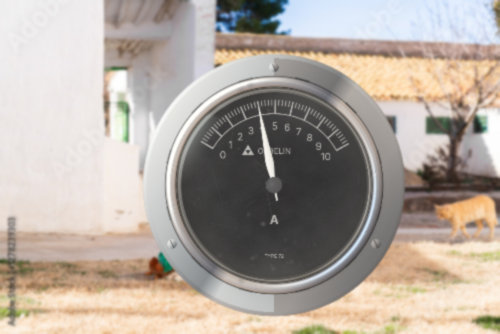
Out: A 4
